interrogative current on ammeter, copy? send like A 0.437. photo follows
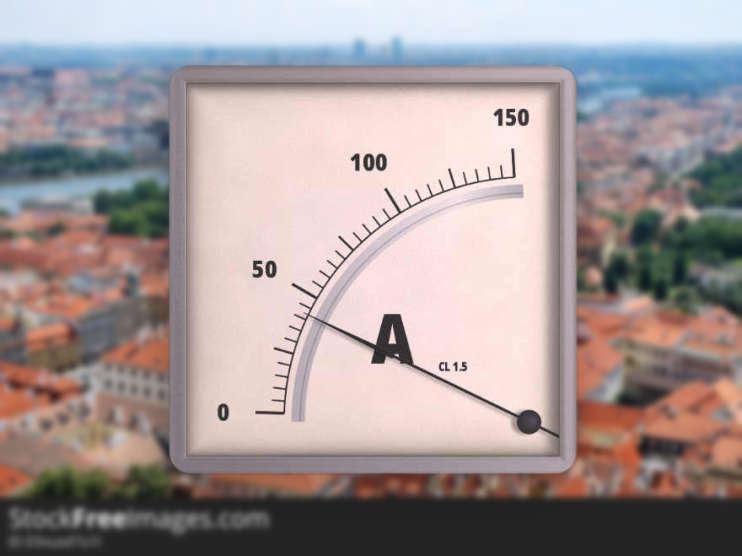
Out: A 42.5
